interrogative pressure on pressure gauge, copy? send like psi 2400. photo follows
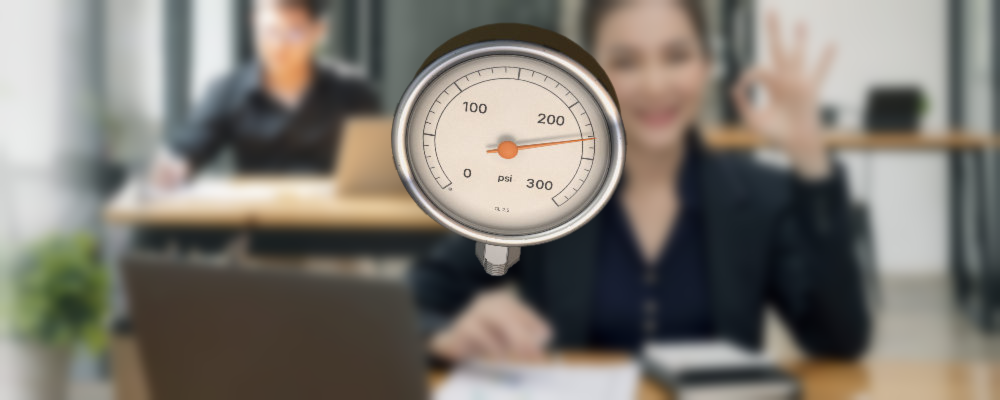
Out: psi 230
